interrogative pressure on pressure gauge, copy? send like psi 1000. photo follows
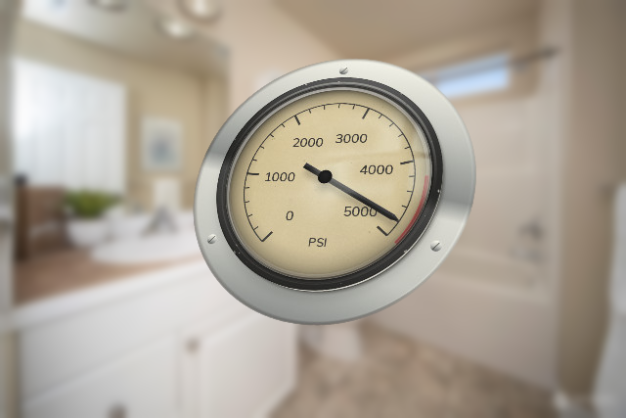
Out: psi 4800
